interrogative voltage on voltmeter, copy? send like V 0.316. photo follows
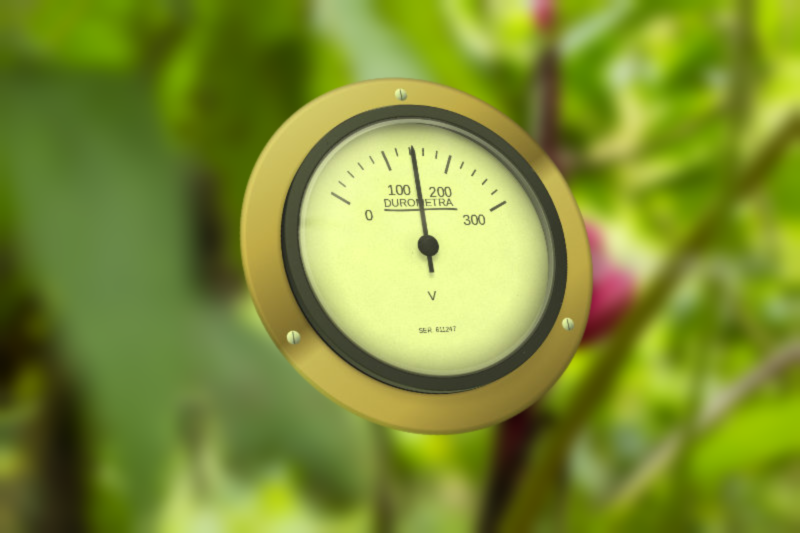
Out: V 140
